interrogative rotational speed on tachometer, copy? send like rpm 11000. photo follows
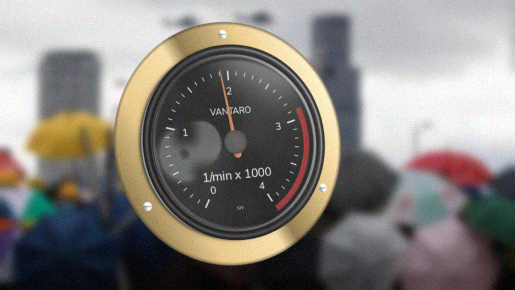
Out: rpm 1900
